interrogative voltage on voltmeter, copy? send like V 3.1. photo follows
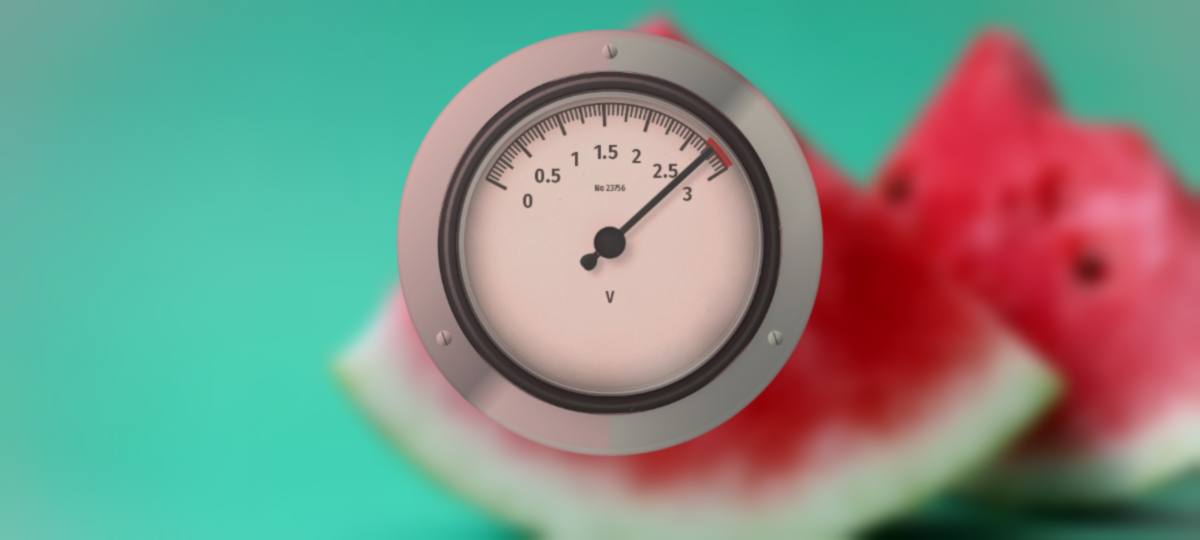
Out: V 2.75
